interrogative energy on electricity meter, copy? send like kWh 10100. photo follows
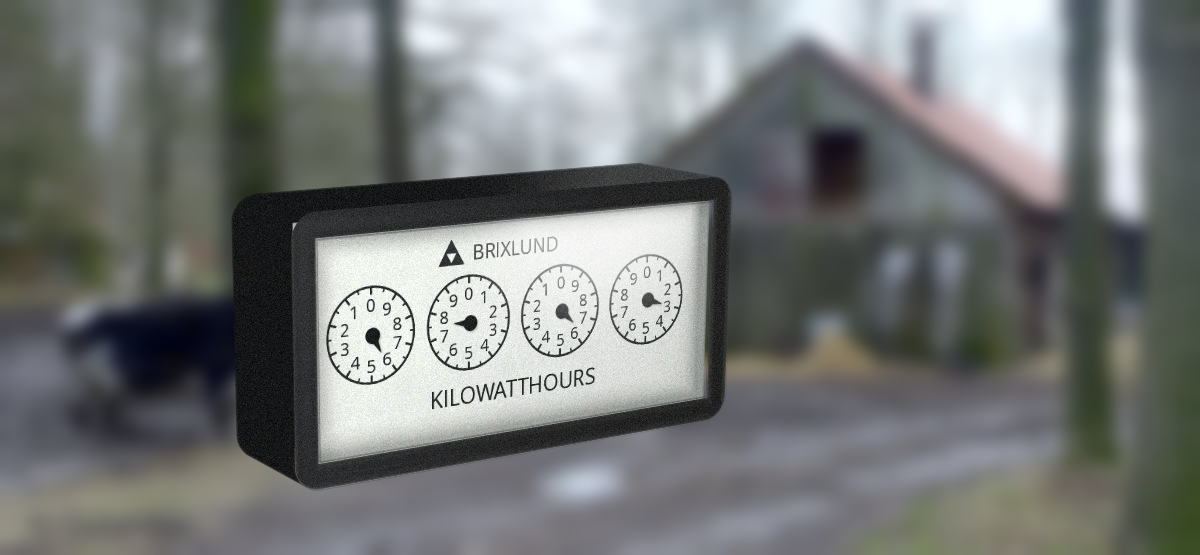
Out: kWh 5763
